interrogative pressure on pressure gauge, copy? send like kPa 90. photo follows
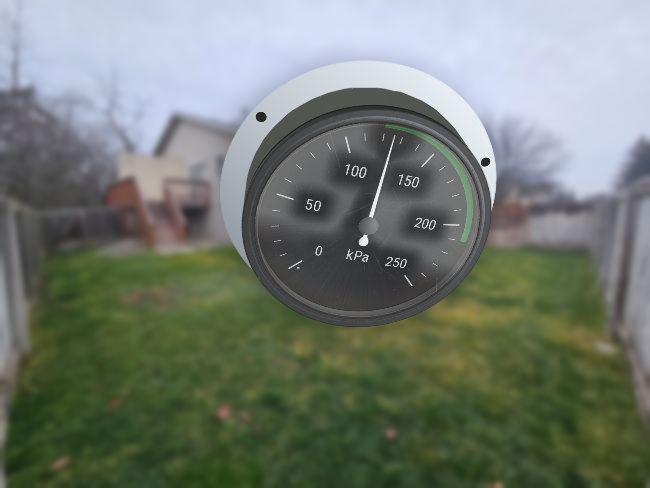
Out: kPa 125
